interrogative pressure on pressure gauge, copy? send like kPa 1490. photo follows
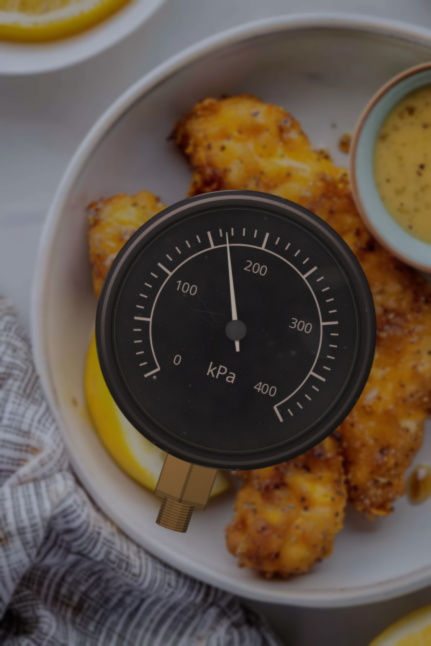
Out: kPa 165
